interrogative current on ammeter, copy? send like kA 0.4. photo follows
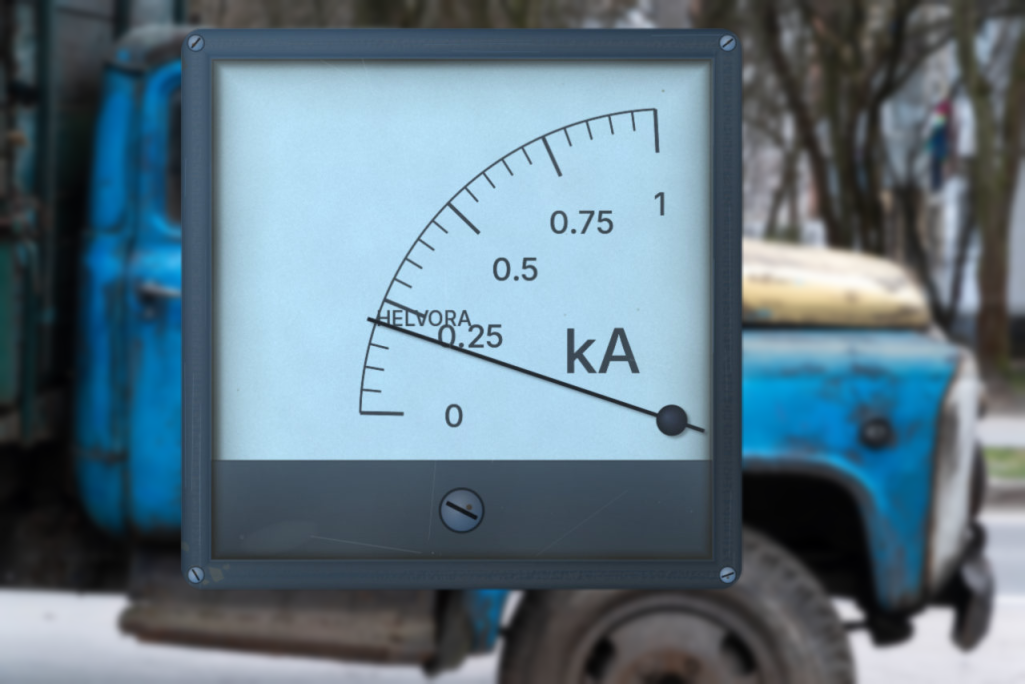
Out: kA 0.2
